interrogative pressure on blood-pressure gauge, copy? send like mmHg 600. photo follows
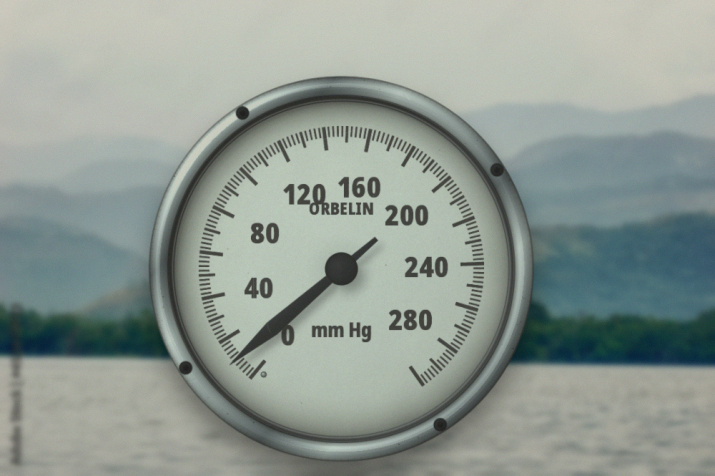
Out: mmHg 10
